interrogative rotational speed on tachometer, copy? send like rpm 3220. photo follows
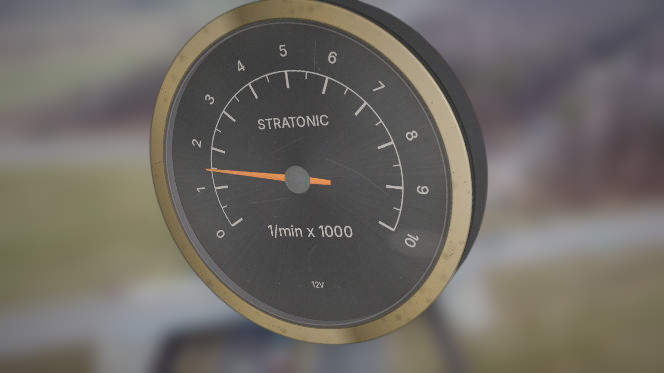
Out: rpm 1500
